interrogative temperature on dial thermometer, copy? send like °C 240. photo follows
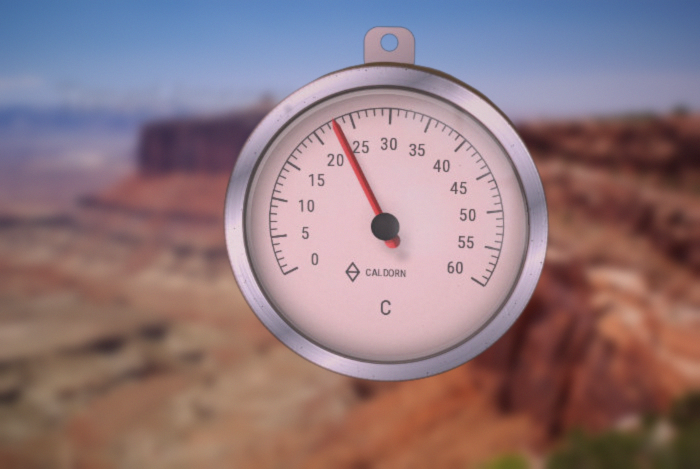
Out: °C 23
